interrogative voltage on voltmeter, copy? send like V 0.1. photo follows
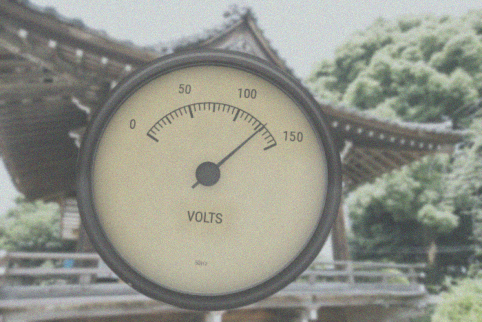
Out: V 130
